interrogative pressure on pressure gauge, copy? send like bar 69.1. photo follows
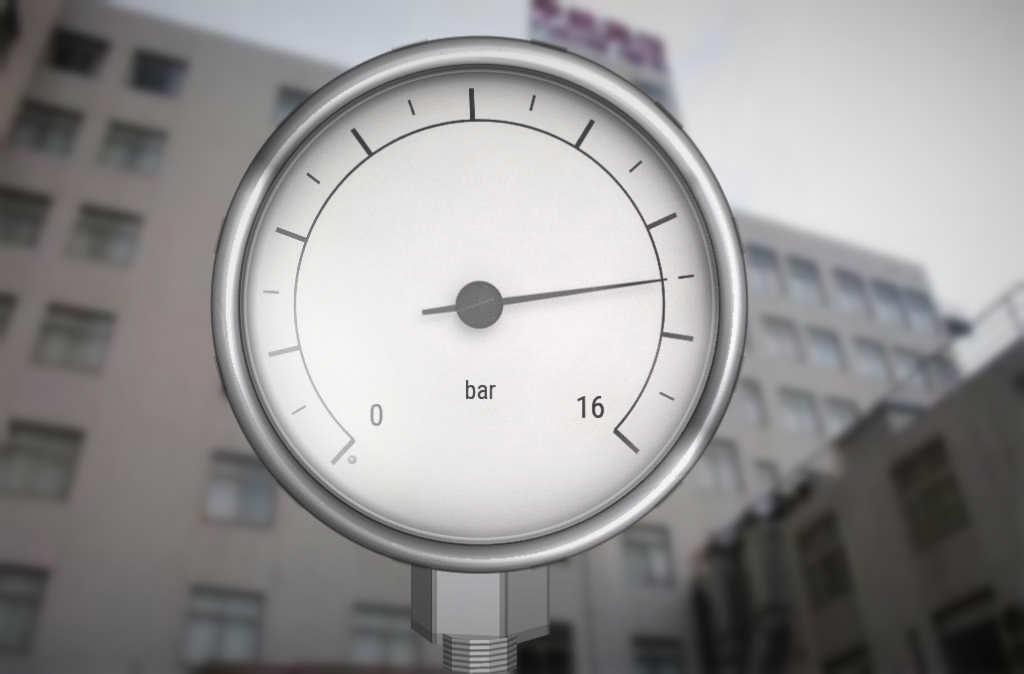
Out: bar 13
